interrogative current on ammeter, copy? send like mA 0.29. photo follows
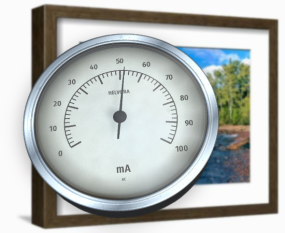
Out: mA 52
